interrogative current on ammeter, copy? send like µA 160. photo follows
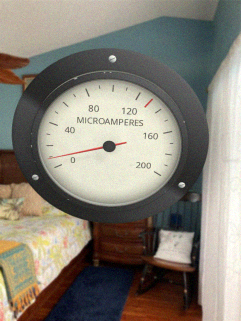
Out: µA 10
